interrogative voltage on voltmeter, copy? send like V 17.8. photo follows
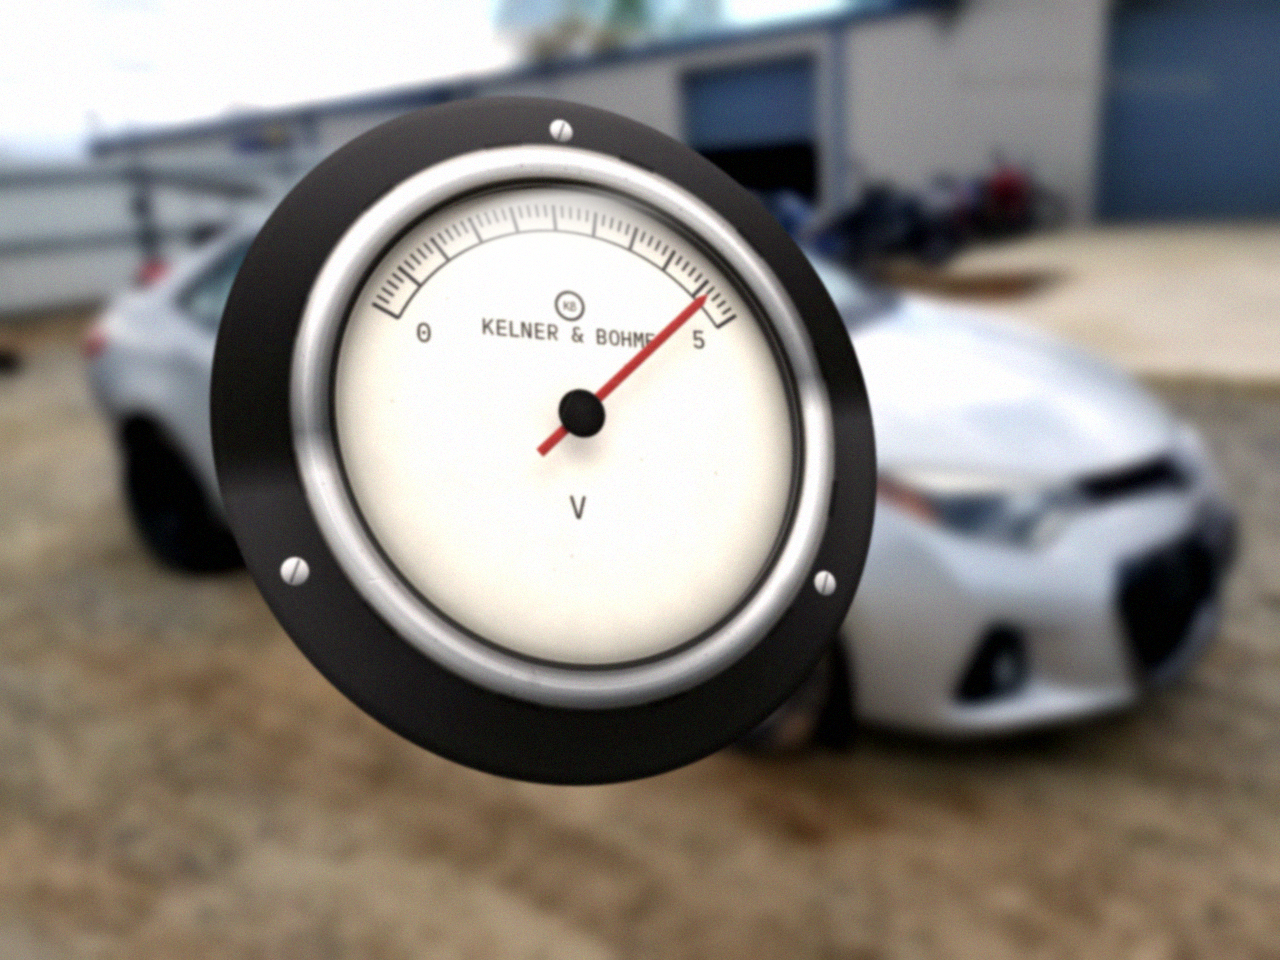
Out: V 4.6
